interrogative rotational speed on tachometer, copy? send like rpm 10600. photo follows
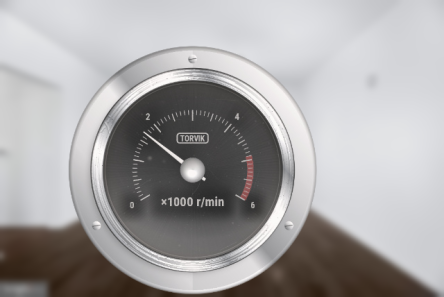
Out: rpm 1700
